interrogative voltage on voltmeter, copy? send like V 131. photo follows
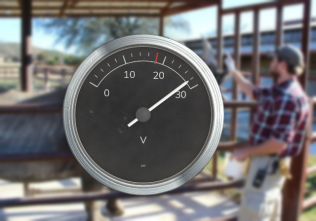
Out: V 28
